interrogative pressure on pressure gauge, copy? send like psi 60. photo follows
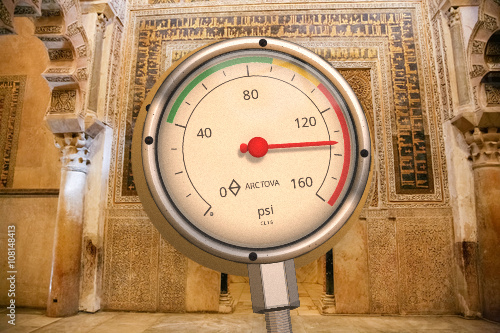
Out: psi 135
